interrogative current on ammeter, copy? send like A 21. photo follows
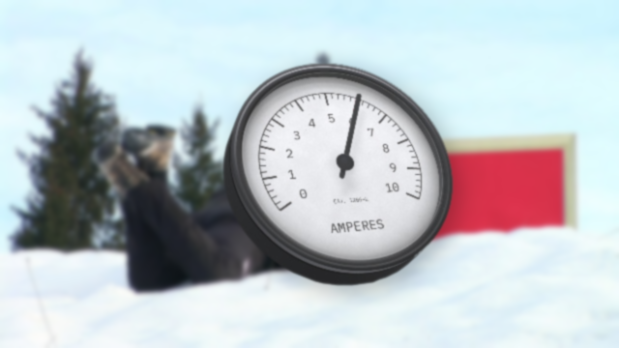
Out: A 6
